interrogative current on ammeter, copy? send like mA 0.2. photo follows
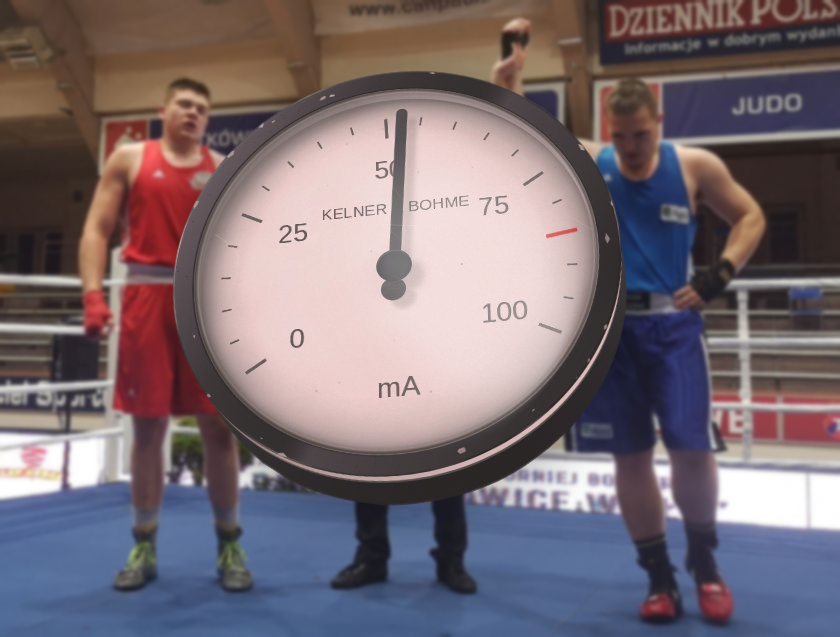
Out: mA 52.5
